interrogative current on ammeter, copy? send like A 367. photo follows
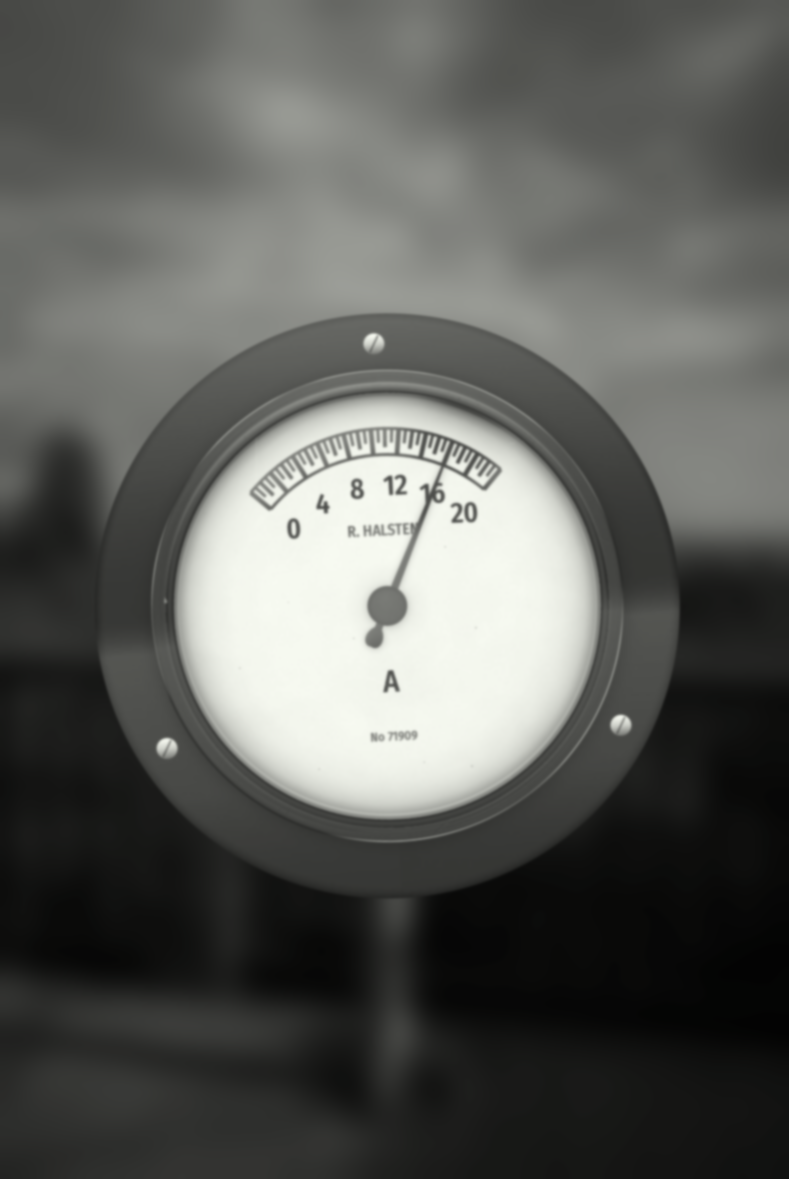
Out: A 16
